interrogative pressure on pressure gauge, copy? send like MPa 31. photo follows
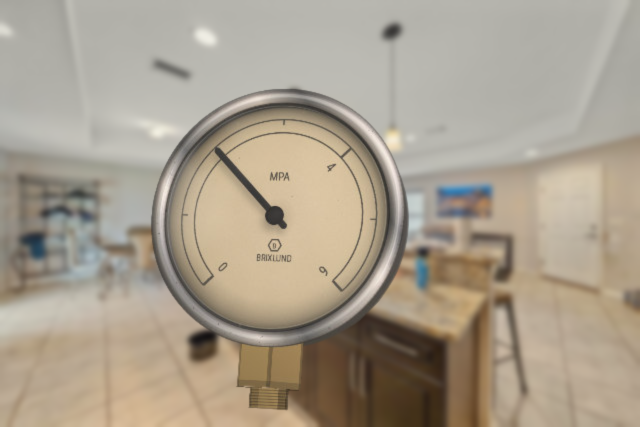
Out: MPa 2
